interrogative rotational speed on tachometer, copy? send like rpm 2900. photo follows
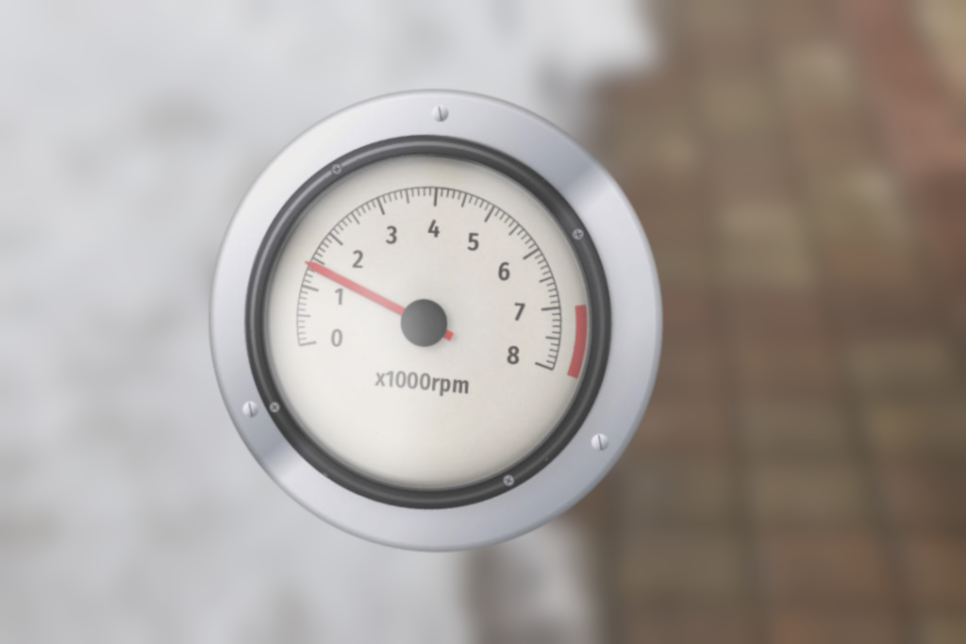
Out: rpm 1400
